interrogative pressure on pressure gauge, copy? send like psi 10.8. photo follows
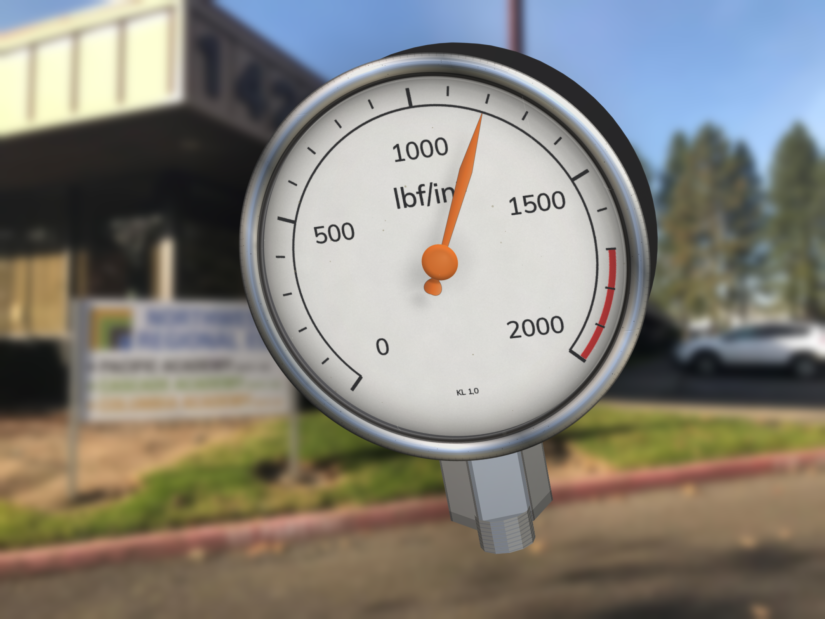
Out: psi 1200
